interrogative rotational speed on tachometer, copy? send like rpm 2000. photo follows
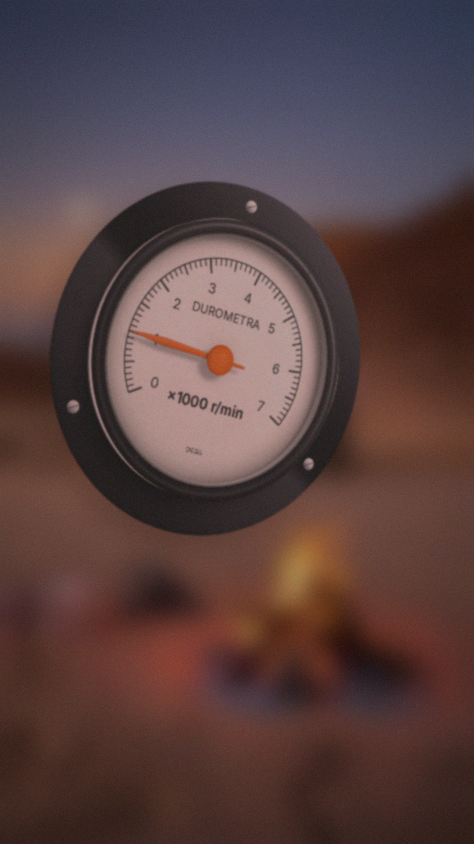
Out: rpm 1000
